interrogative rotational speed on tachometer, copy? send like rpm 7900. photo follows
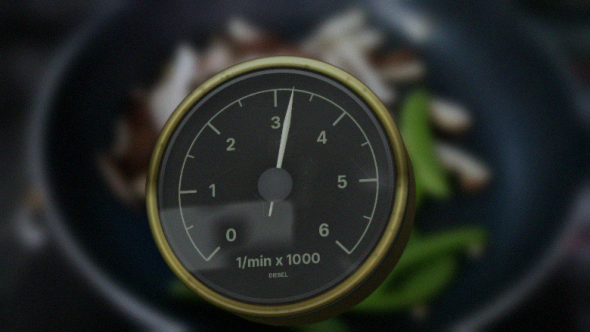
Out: rpm 3250
